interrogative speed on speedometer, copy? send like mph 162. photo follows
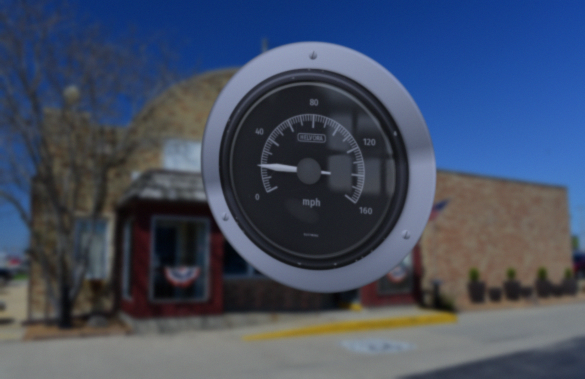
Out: mph 20
